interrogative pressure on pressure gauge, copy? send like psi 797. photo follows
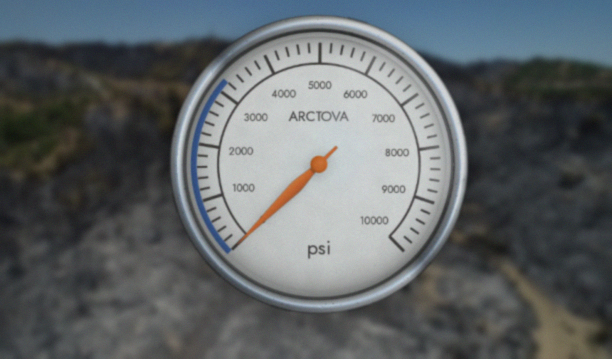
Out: psi 0
